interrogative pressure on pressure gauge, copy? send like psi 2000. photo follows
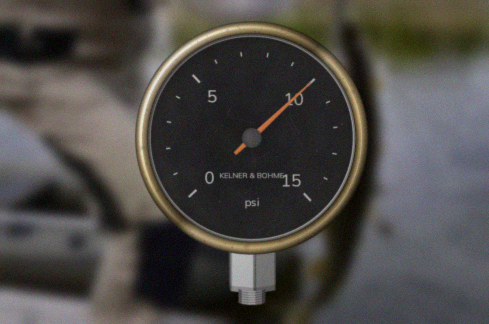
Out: psi 10
